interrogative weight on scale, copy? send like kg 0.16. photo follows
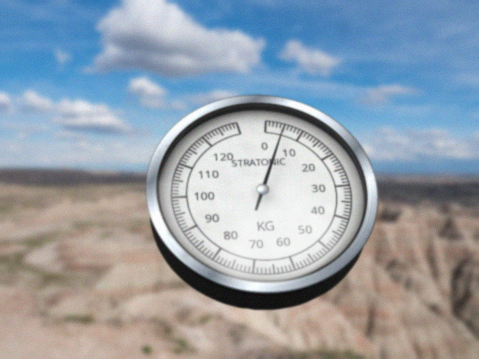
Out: kg 5
